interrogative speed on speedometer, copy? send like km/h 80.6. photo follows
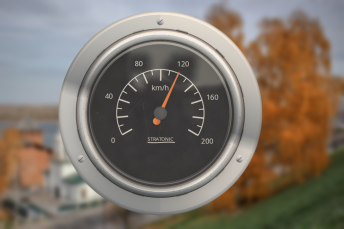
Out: km/h 120
